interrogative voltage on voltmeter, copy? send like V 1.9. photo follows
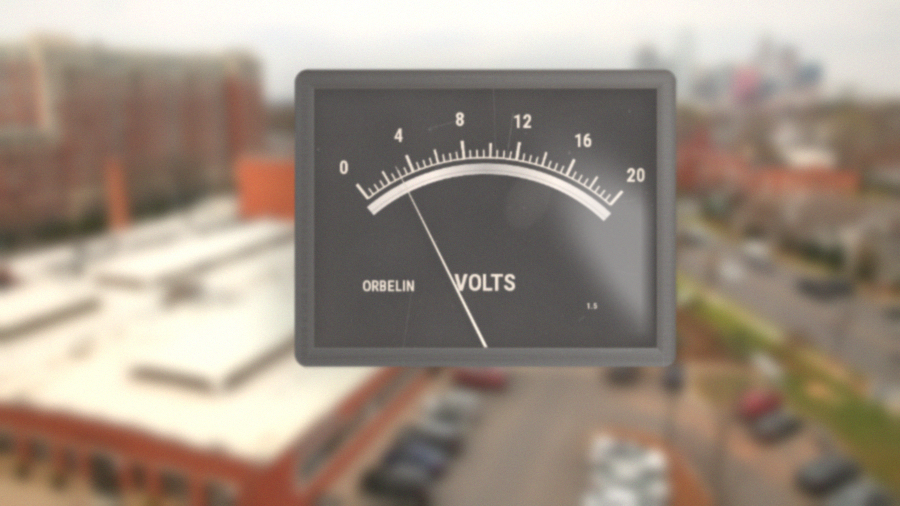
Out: V 3
